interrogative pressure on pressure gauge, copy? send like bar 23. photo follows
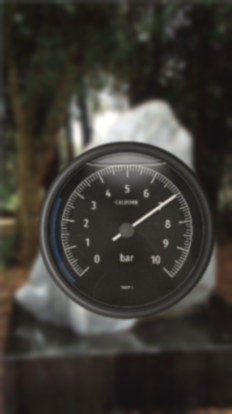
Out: bar 7
